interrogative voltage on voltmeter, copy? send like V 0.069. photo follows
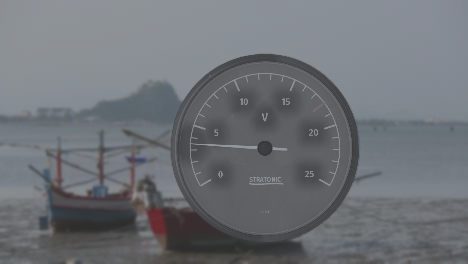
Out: V 3.5
